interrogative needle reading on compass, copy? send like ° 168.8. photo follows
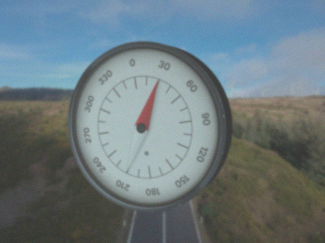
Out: ° 30
